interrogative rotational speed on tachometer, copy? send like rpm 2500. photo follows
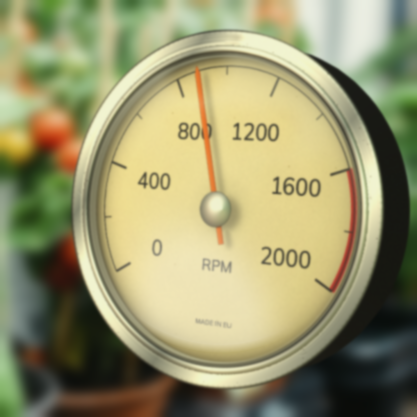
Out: rpm 900
